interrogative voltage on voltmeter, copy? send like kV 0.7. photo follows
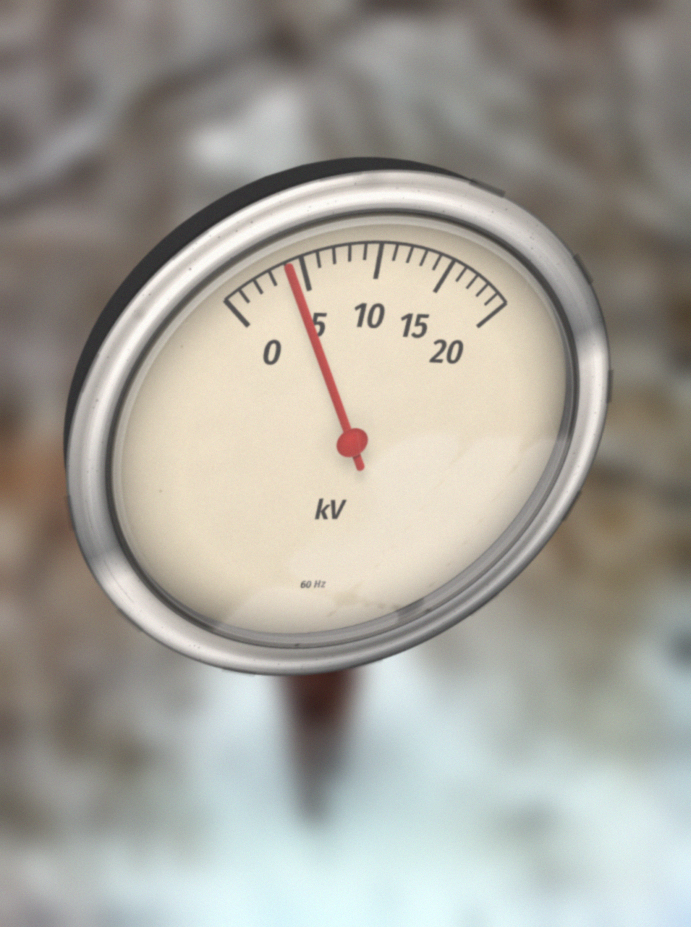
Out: kV 4
